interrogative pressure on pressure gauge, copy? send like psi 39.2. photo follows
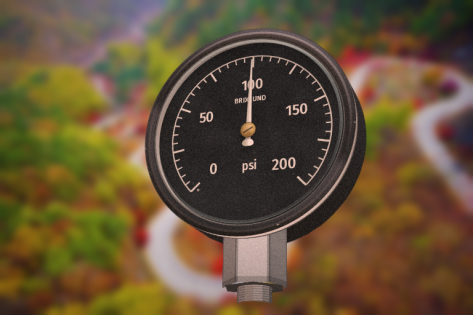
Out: psi 100
